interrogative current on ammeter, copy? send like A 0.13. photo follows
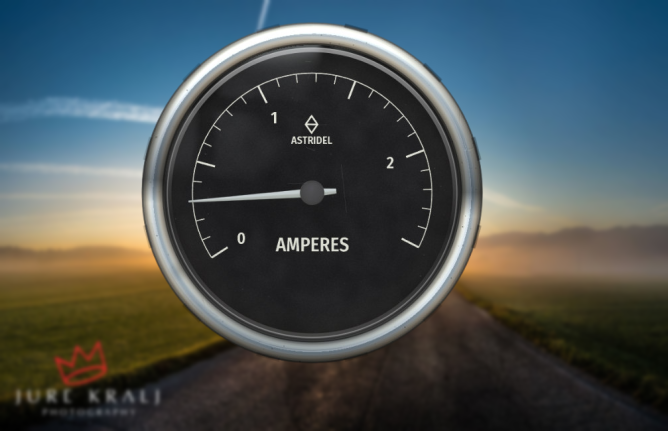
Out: A 0.3
